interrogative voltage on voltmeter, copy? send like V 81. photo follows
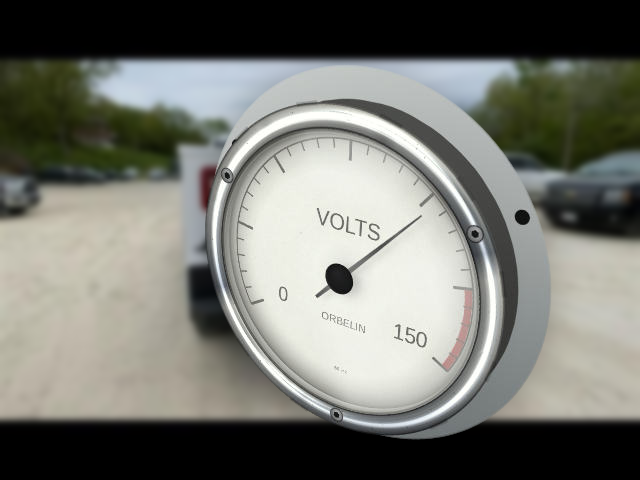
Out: V 102.5
